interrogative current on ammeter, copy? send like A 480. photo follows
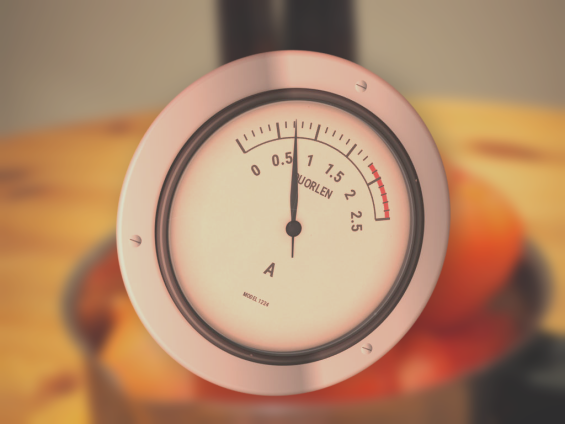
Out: A 0.7
